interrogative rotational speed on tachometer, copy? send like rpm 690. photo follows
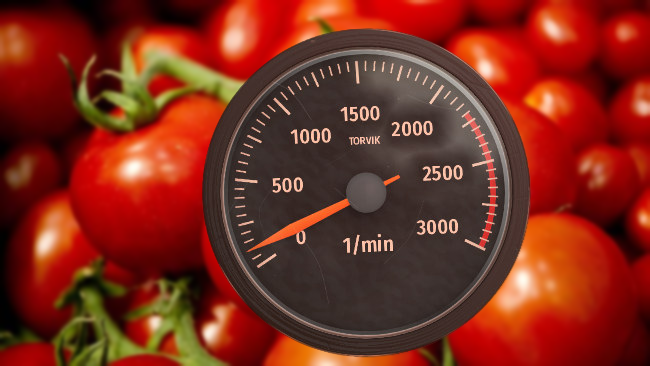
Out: rpm 100
